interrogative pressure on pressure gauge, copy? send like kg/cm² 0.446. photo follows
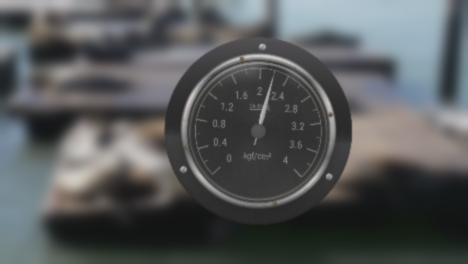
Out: kg/cm² 2.2
